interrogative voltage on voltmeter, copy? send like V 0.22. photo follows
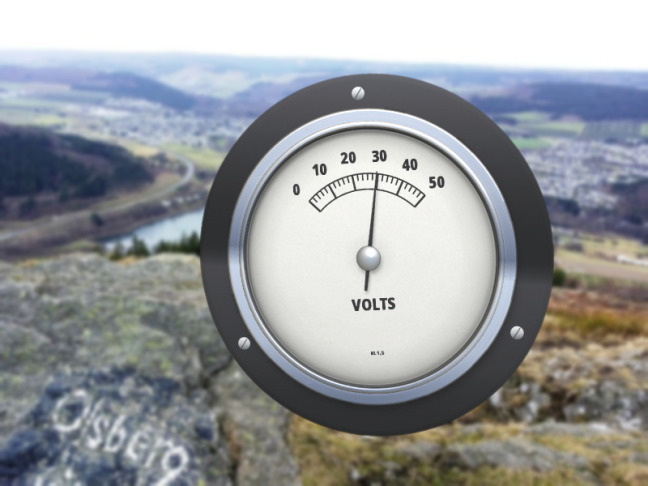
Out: V 30
